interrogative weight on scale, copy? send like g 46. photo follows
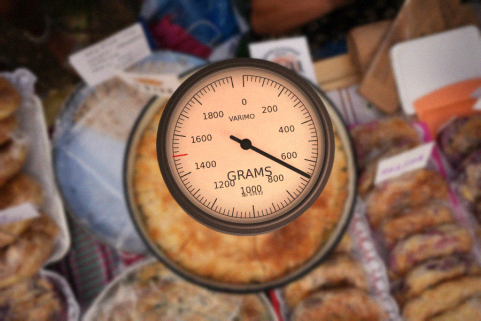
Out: g 680
